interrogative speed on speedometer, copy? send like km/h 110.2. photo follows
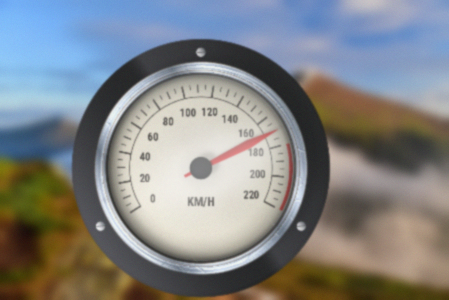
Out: km/h 170
